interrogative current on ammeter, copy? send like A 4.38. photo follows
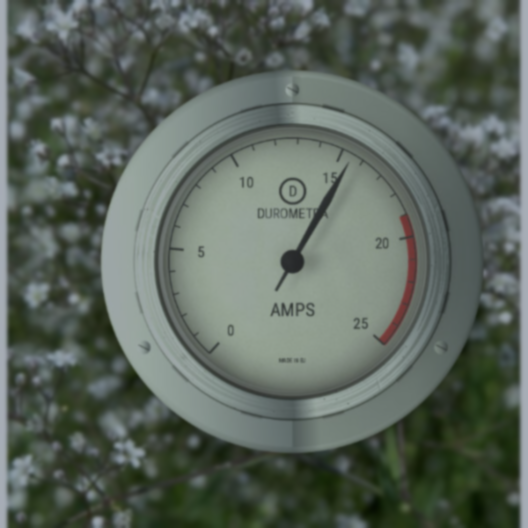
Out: A 15.5
